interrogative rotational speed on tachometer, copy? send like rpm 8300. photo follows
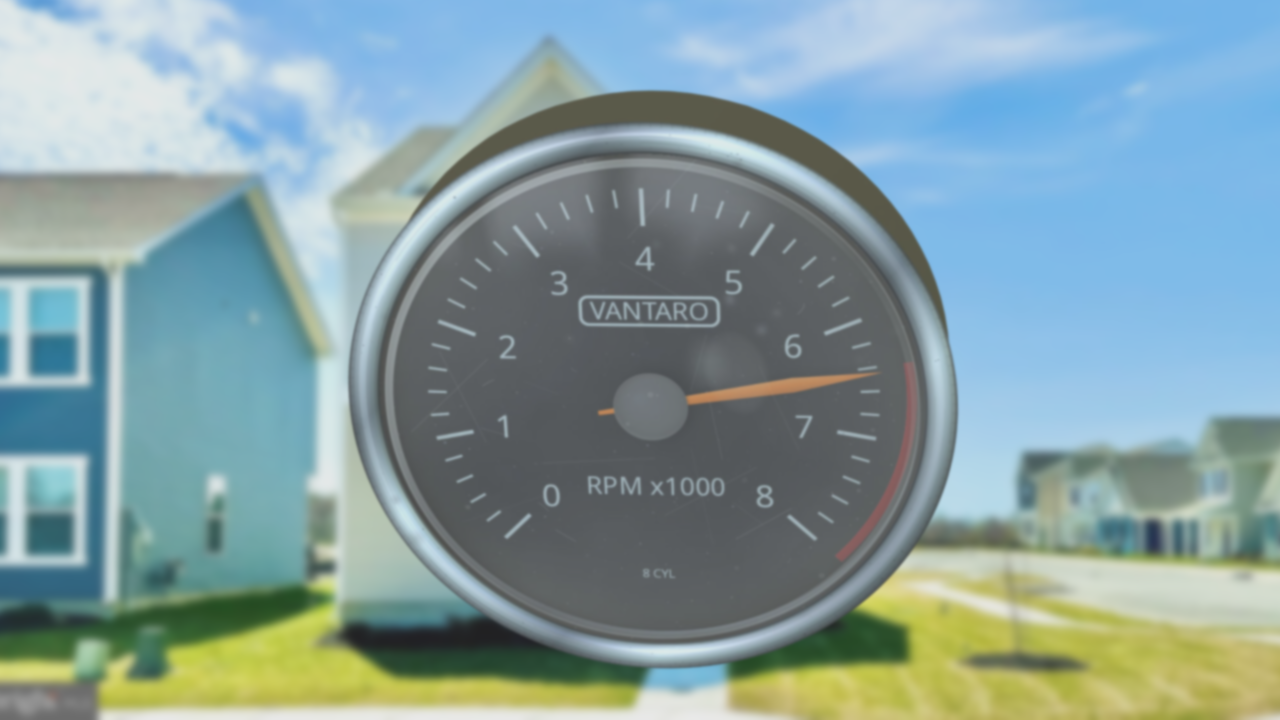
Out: rpm 6400
